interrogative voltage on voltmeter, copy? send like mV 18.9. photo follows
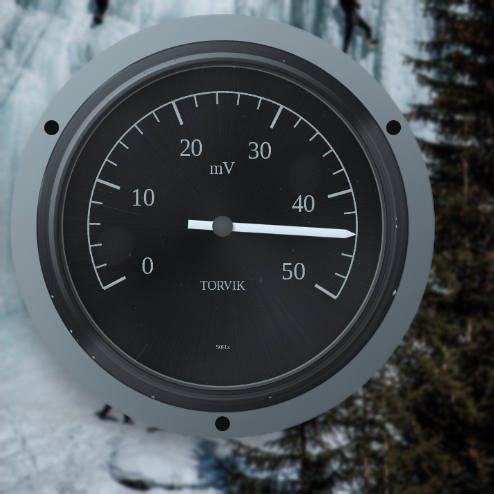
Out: mV 44
